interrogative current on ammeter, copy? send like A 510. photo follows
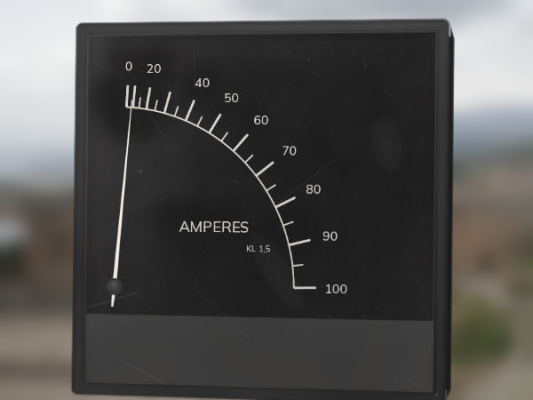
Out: A 10
